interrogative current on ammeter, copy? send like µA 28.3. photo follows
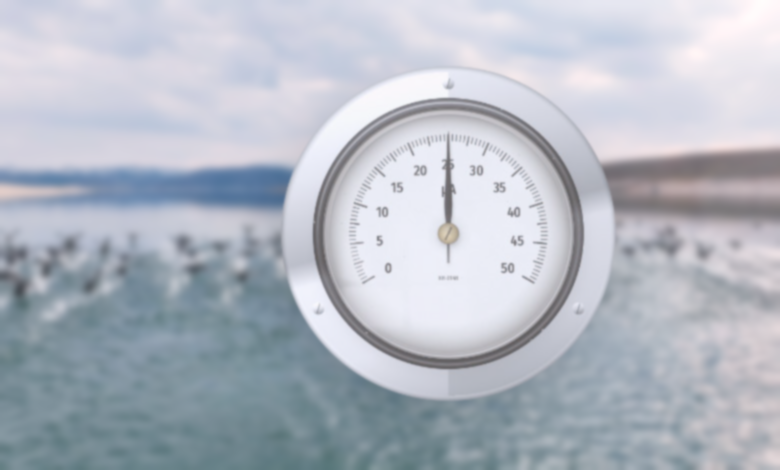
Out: µA 25
